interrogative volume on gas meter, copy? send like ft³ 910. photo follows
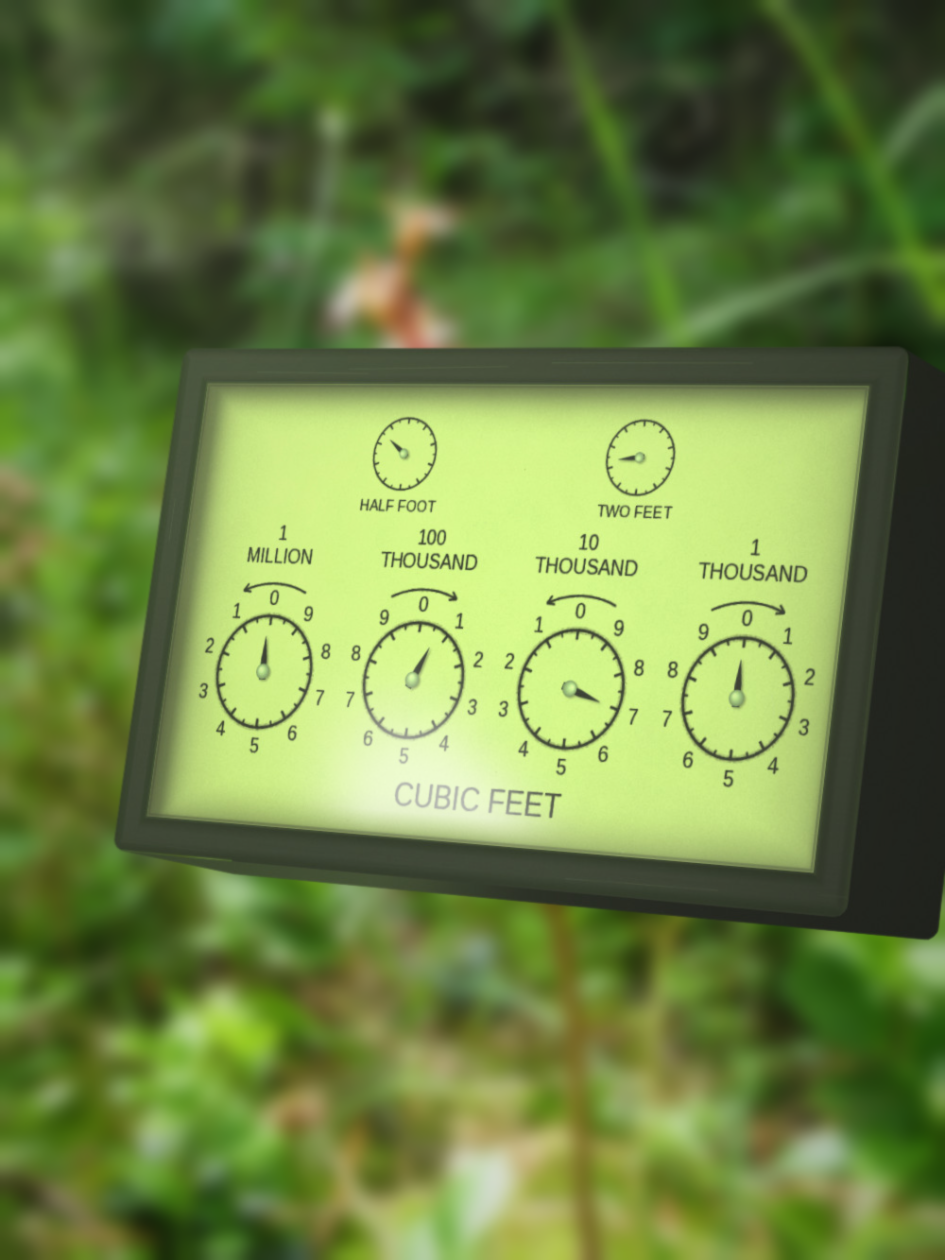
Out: ft³ 7000
